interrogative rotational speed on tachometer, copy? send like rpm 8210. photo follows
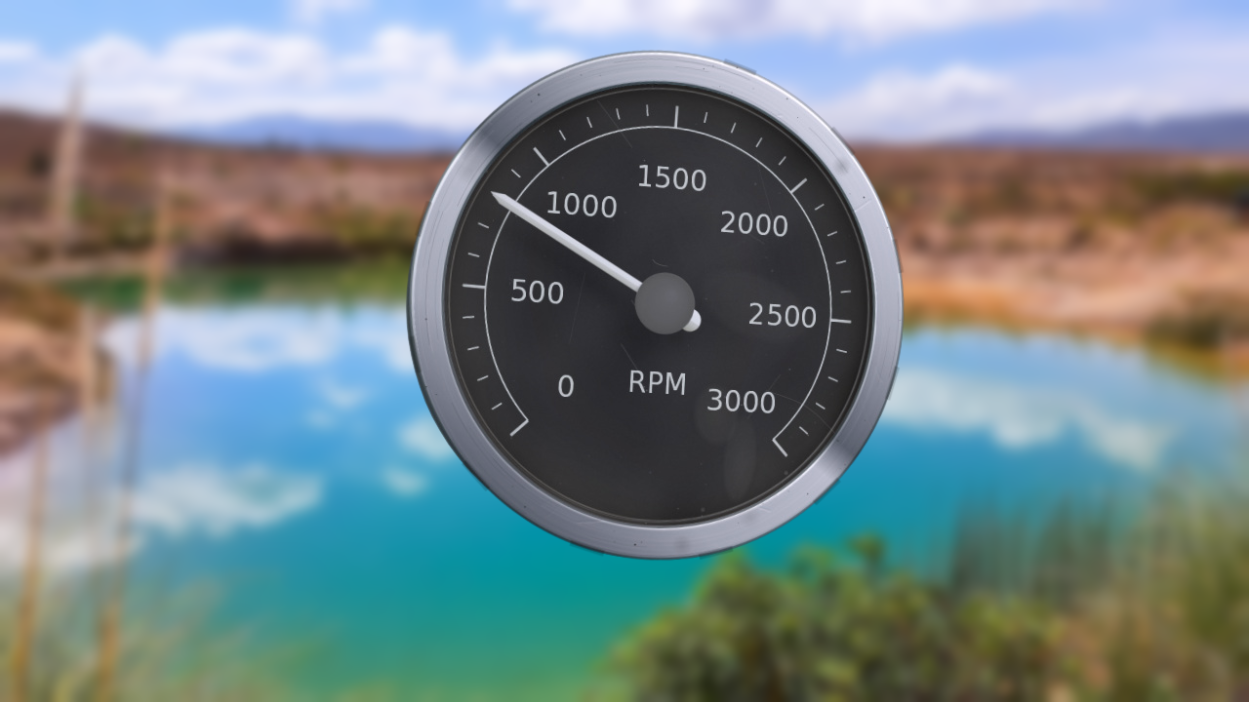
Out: rpm 800
